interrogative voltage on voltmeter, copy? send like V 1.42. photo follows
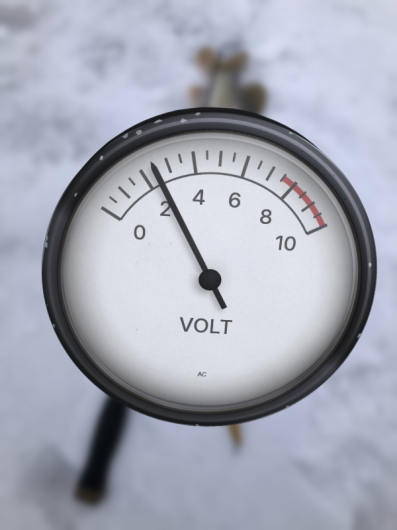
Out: V 2.5
